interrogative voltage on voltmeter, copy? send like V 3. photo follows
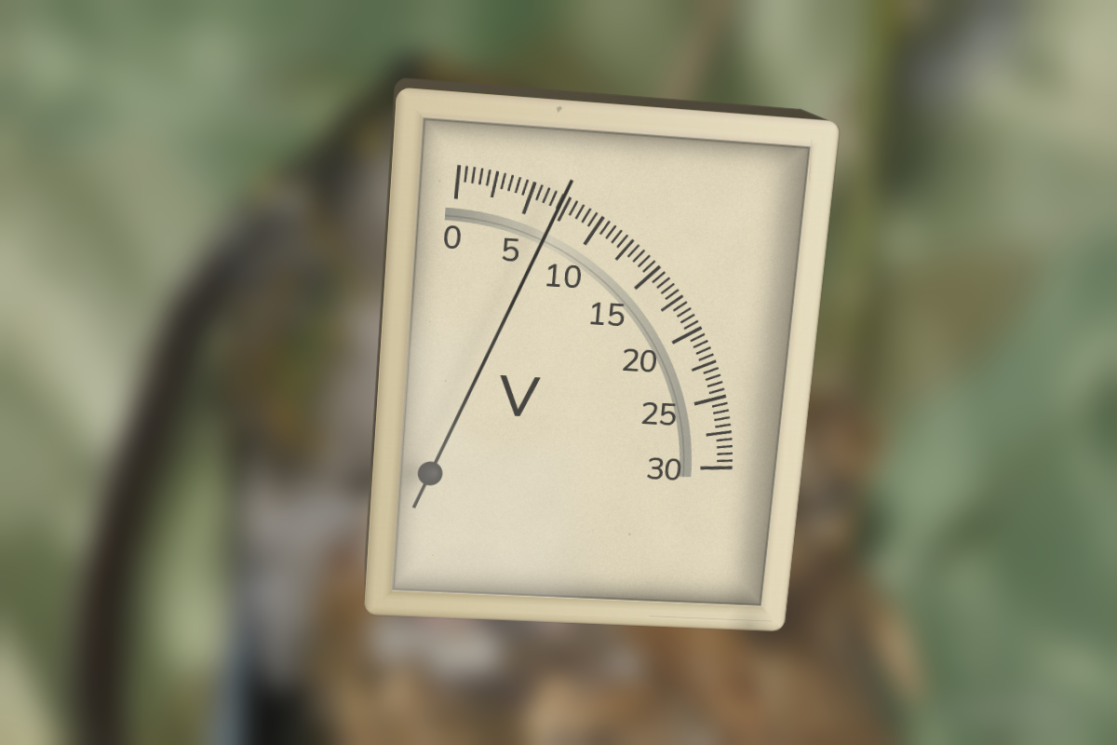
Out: V 7
